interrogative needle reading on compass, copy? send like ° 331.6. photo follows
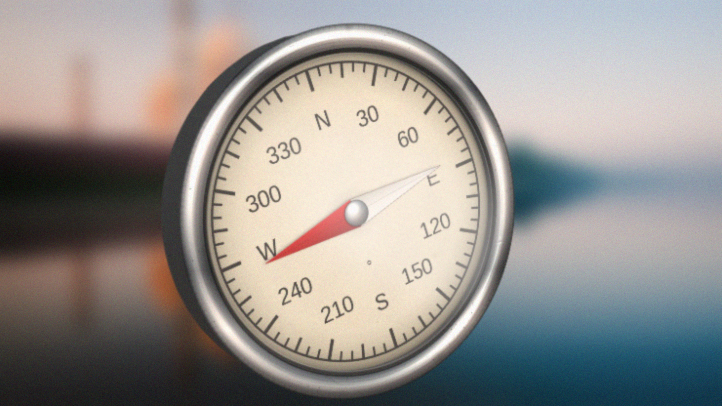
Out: ° 265
